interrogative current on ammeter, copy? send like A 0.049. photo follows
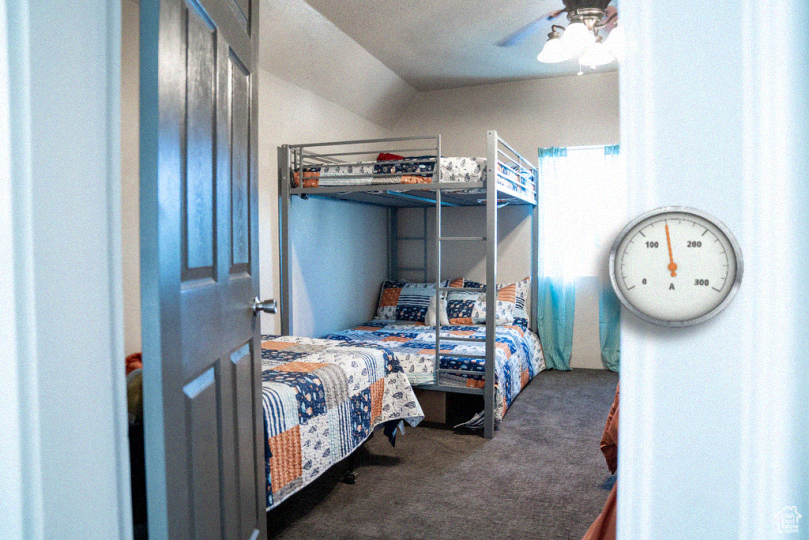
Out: A 140
